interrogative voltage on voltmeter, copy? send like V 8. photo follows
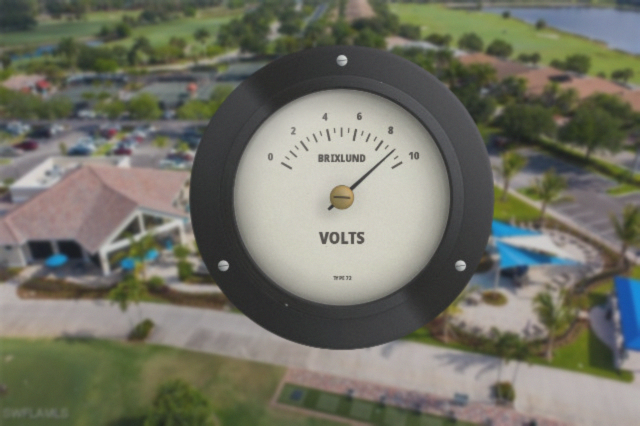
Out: V 9
